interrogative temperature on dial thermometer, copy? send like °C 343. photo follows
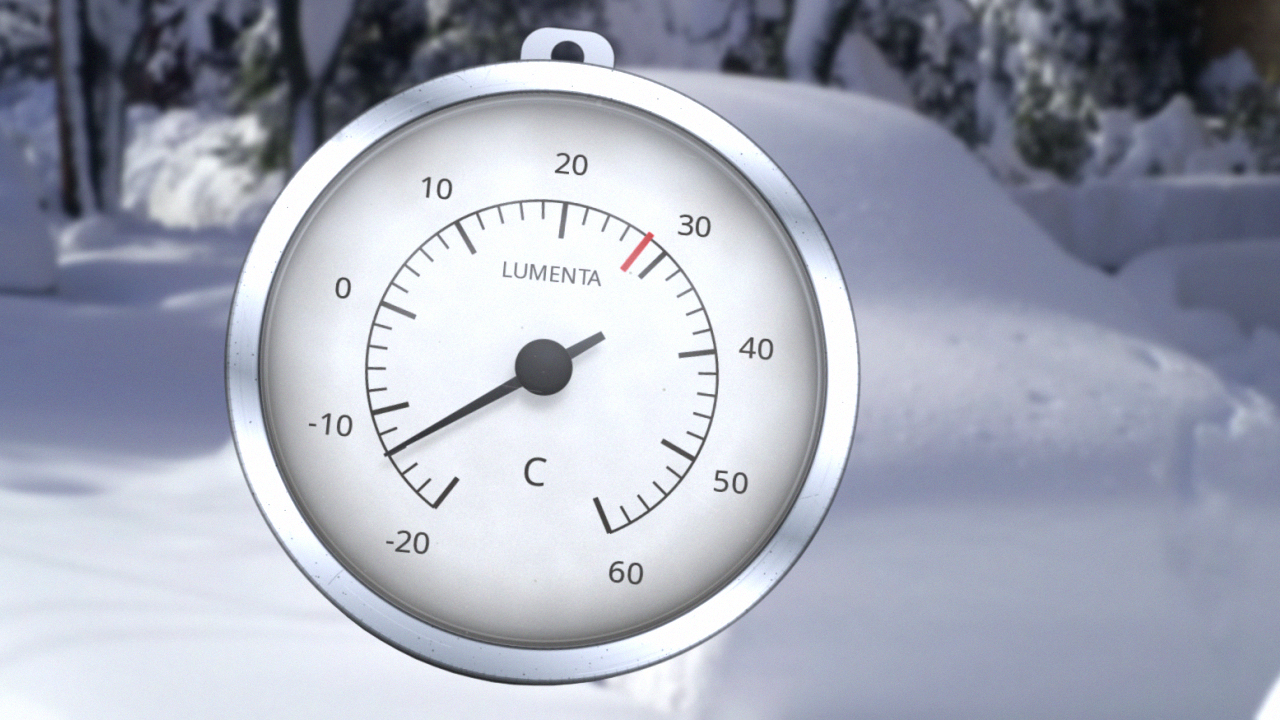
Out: °C -14
